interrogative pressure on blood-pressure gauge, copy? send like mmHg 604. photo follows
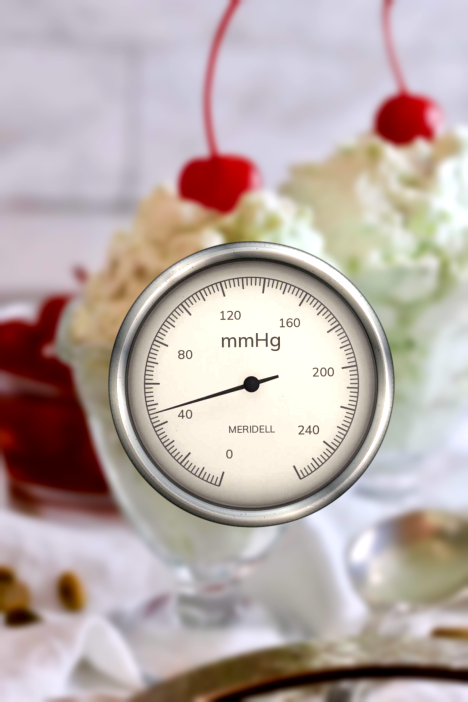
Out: mmHg 46
